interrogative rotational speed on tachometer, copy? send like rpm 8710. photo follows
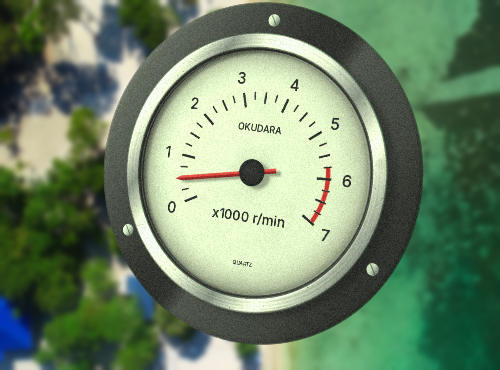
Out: rpm 500
